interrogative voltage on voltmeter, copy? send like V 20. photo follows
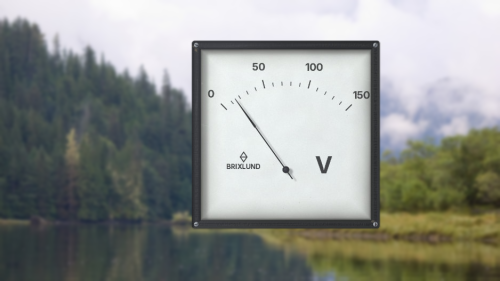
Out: V 15
